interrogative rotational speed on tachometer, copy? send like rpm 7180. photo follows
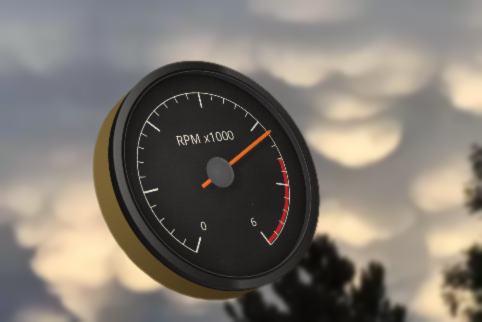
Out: rpm 4200
